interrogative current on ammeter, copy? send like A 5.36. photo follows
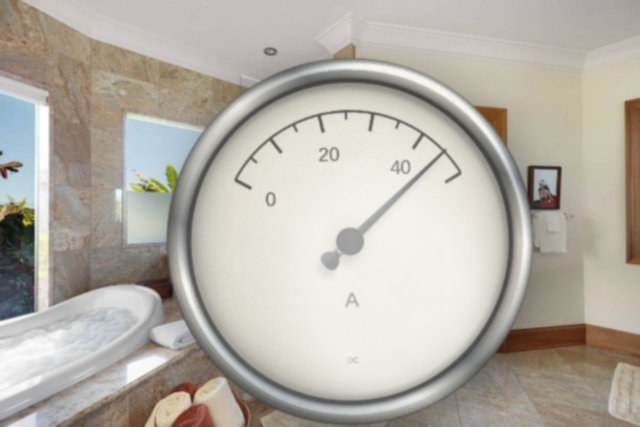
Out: A 45
